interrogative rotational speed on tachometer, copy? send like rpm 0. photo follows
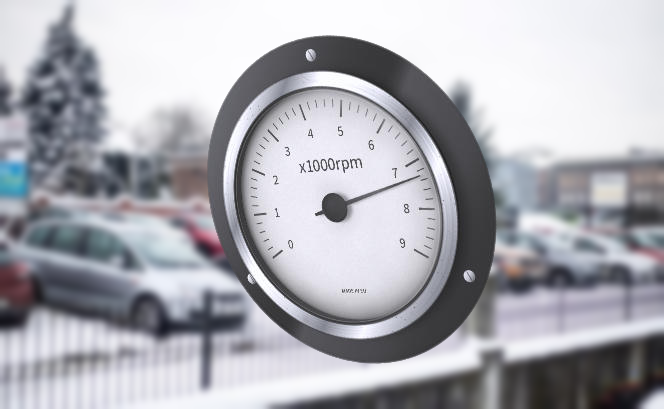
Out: rpm 7300
